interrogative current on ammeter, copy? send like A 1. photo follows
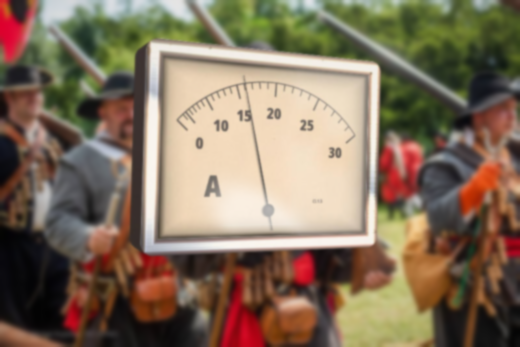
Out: A 16
